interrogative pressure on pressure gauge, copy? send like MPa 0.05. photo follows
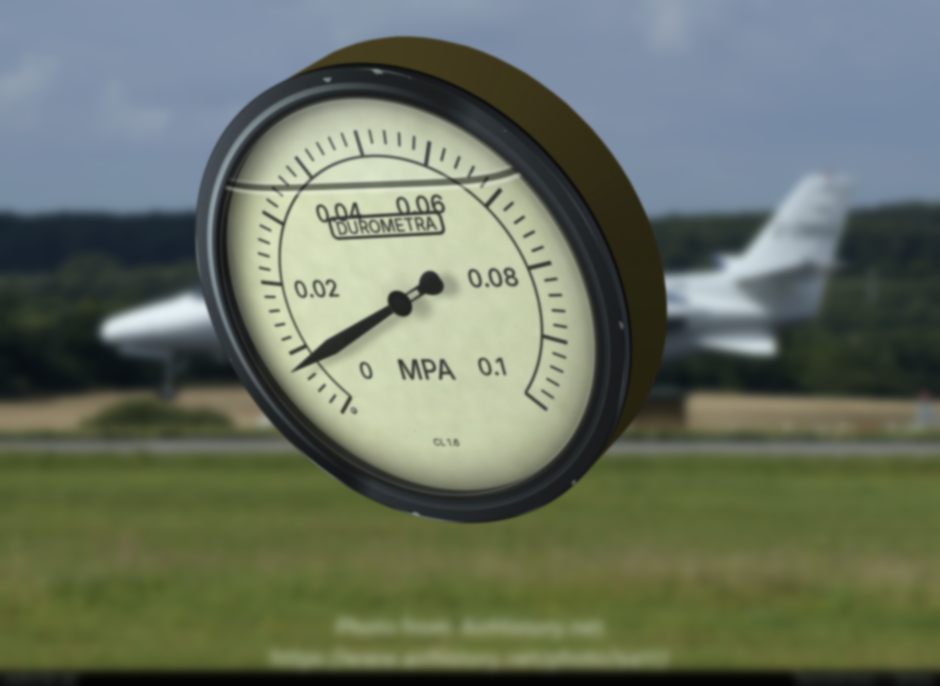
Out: MPa 0.008
